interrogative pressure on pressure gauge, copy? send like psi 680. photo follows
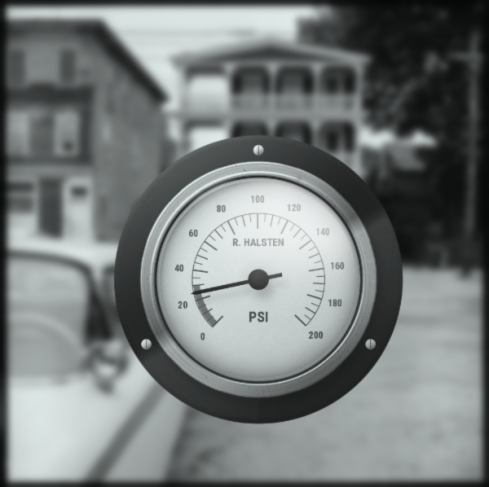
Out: psi 25
